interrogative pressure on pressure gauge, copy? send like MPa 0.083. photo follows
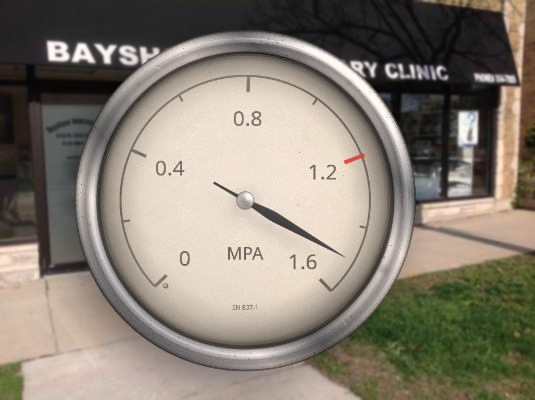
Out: MPa 1.5
